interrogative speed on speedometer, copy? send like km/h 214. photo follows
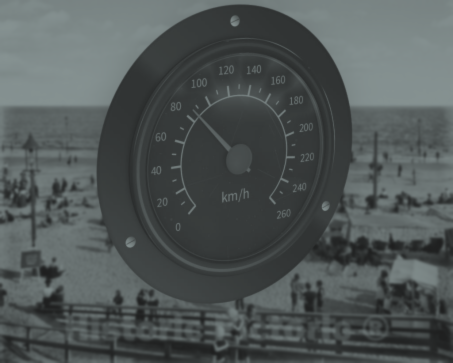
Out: km/h 85
